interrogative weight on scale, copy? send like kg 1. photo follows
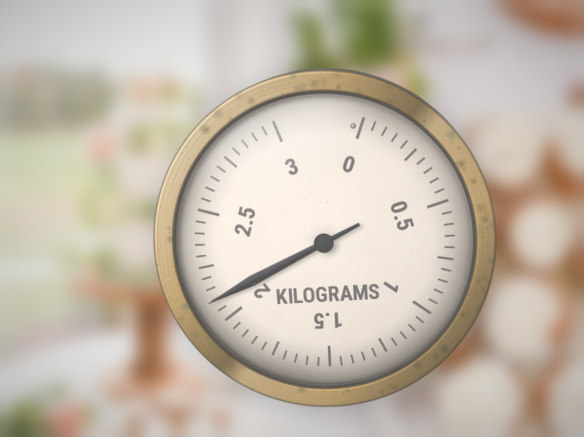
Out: kg 2.1
